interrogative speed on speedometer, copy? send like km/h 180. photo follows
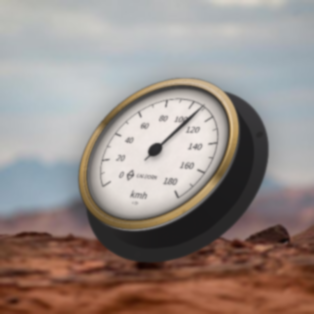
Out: km/h 110
